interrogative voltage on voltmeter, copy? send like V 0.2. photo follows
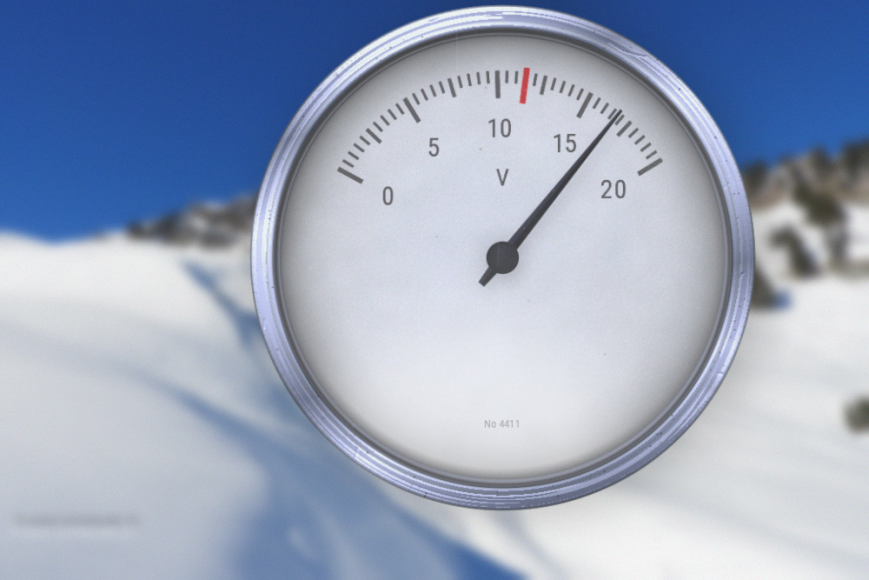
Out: V 16.75
